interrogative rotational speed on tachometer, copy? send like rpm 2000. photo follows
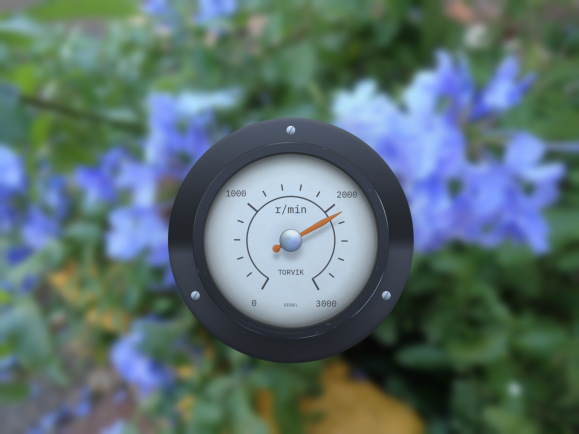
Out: rpm 2100
